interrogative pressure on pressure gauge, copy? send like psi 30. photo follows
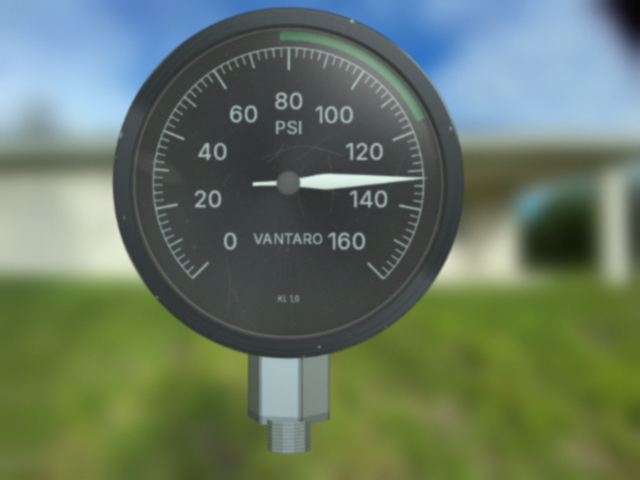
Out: psi 132
